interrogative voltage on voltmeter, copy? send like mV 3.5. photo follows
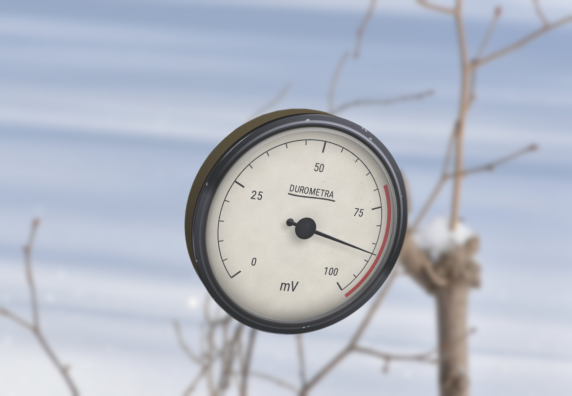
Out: mV 87.5
